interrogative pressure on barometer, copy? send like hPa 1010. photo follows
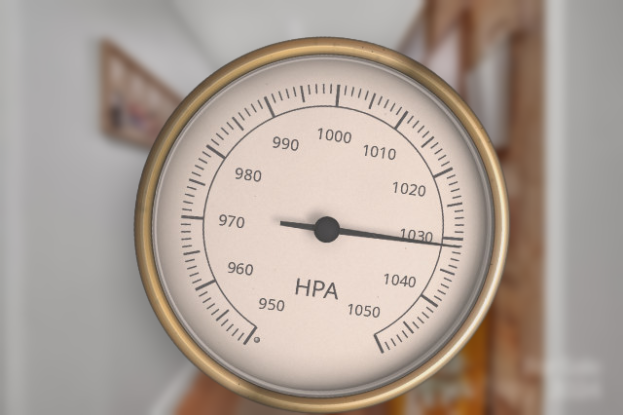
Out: hPa 1031
